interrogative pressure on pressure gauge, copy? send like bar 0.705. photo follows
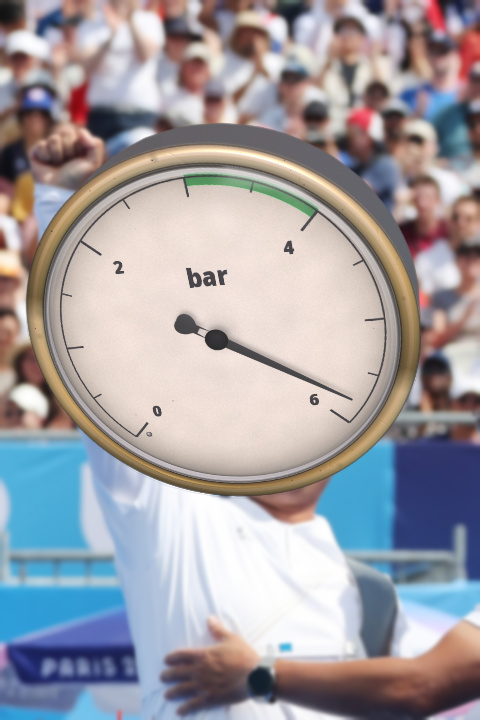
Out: bar 5.75
